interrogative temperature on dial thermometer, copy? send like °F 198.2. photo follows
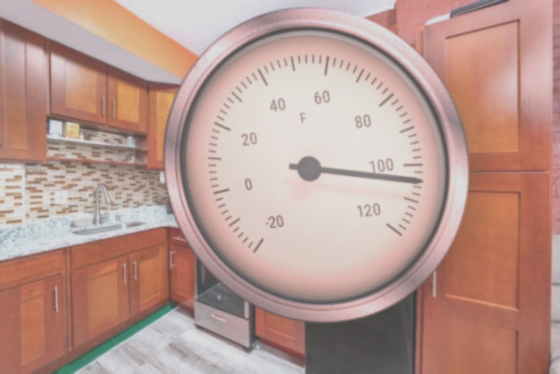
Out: °F 104
